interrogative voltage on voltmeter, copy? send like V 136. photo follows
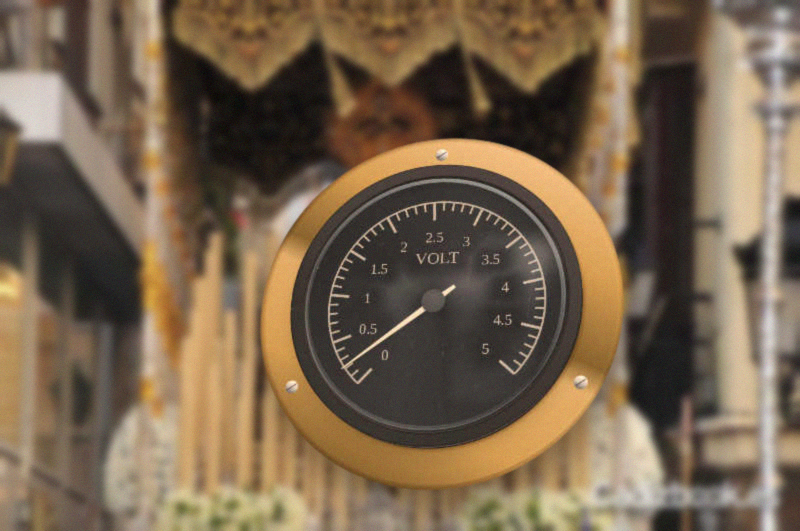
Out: V 0.2
